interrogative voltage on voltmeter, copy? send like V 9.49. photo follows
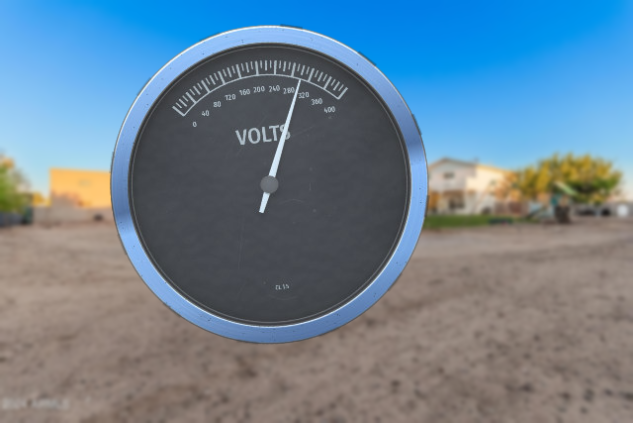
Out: V 300
